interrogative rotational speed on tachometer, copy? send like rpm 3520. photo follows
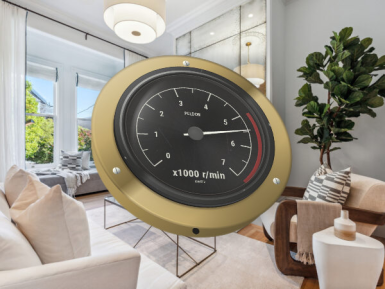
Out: rpm 5500
